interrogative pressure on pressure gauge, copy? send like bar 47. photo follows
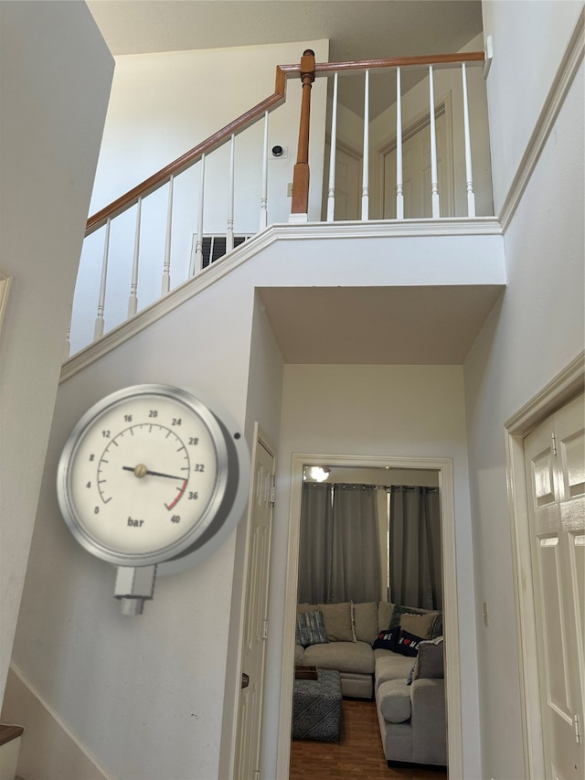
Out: bar 34
